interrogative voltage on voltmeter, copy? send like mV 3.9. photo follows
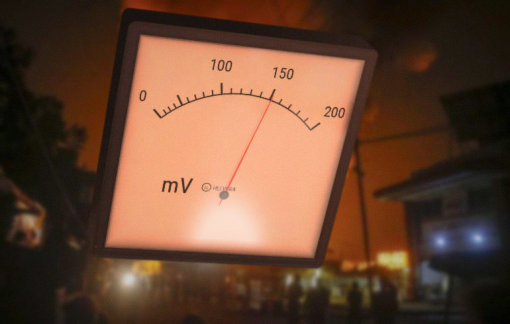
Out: mV 150
